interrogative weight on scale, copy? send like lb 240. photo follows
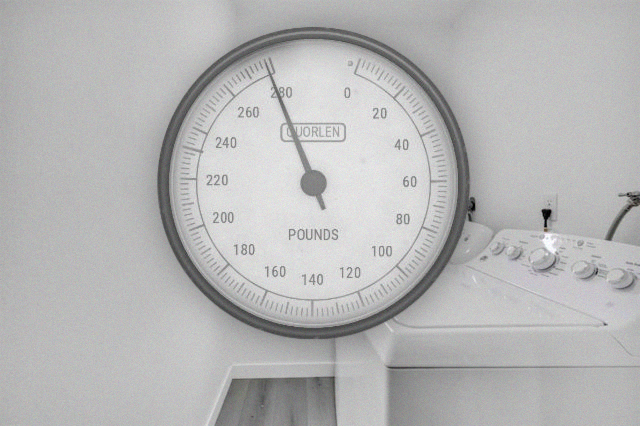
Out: lb 278
